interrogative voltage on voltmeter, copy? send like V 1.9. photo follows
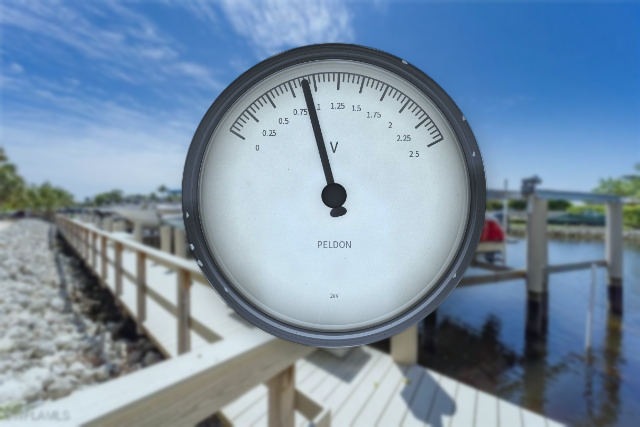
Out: V 0.9
